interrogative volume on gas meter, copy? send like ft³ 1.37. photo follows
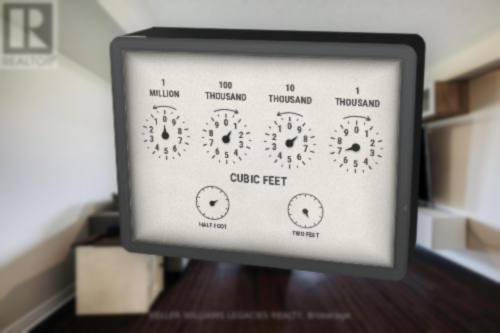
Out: ft³ 8700
